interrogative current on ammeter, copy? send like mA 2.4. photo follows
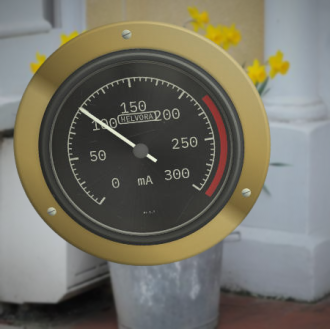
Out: mA 100
